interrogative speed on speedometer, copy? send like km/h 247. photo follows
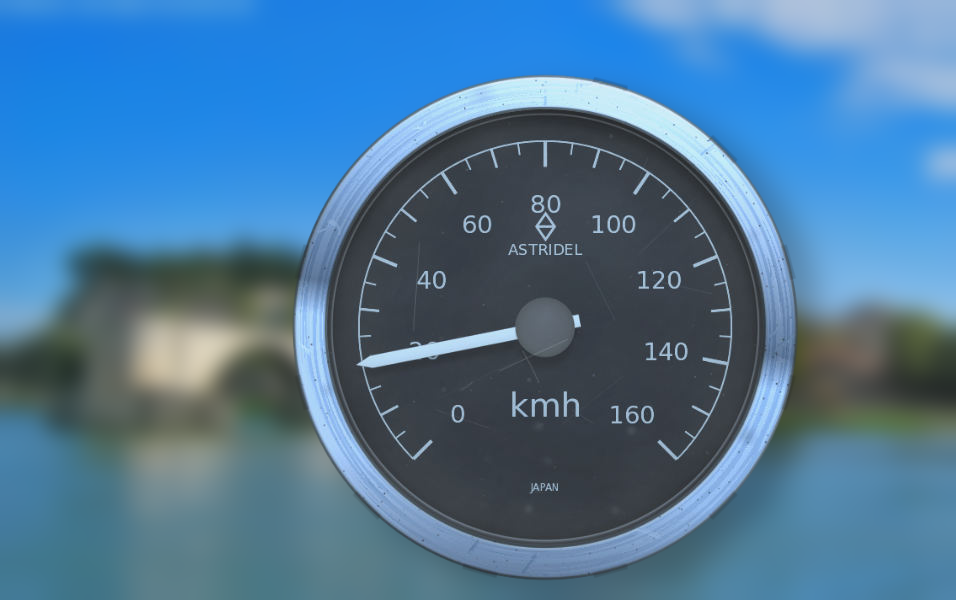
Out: km/h 20
